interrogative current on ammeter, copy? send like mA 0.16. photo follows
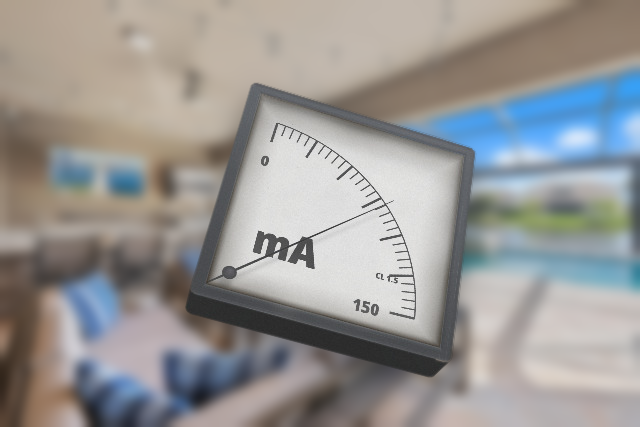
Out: mA 80
